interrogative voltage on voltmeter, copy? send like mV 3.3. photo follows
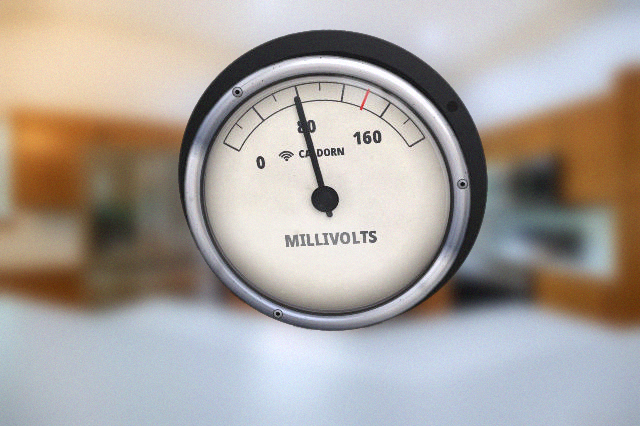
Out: mV 80
